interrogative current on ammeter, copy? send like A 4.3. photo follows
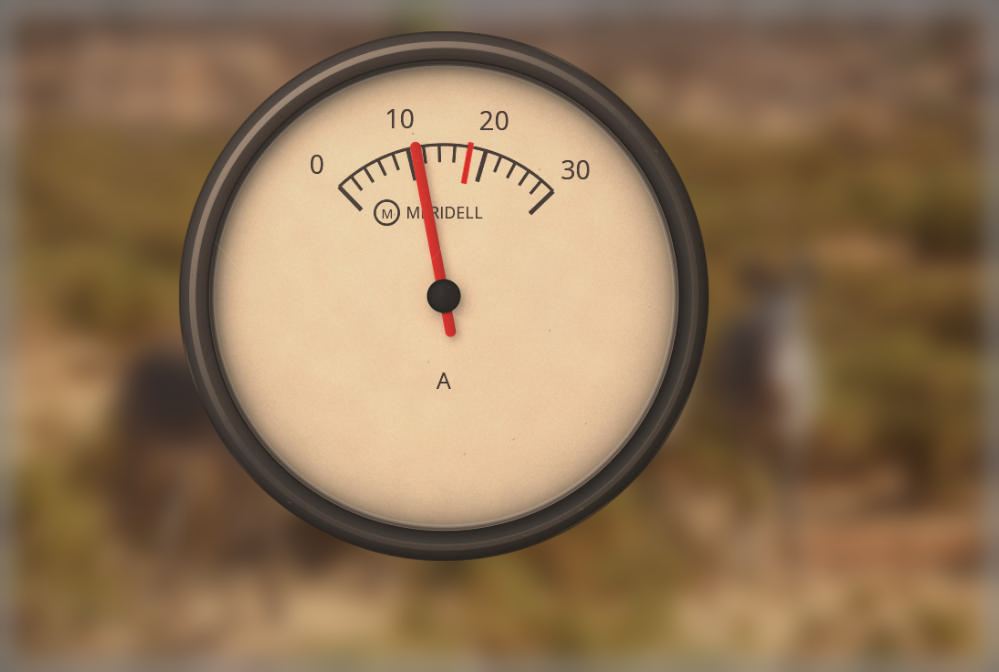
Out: A 11
